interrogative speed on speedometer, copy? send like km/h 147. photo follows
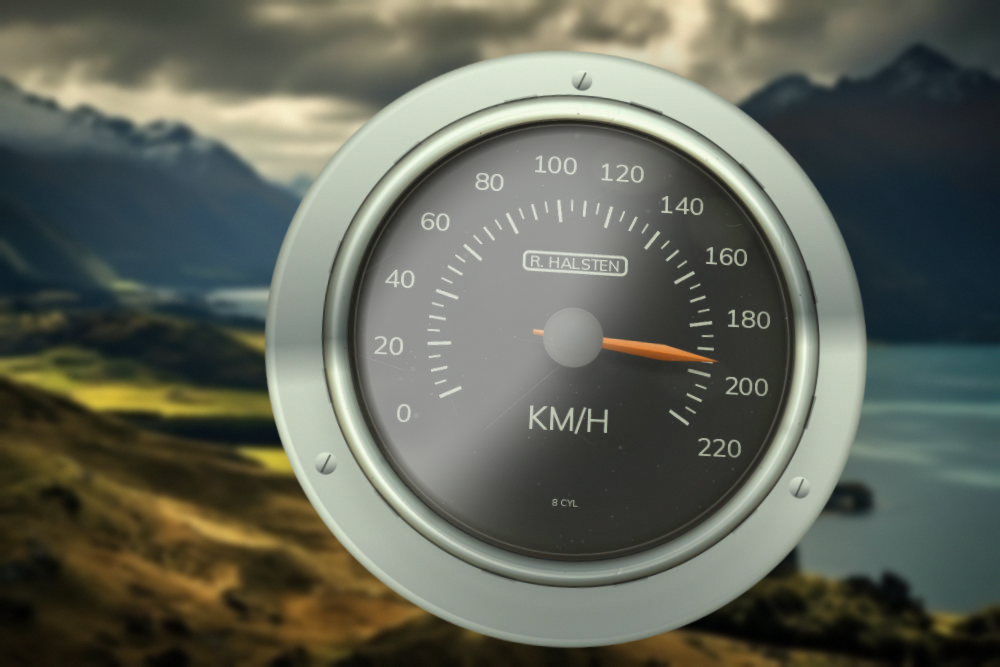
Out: km/h 195
